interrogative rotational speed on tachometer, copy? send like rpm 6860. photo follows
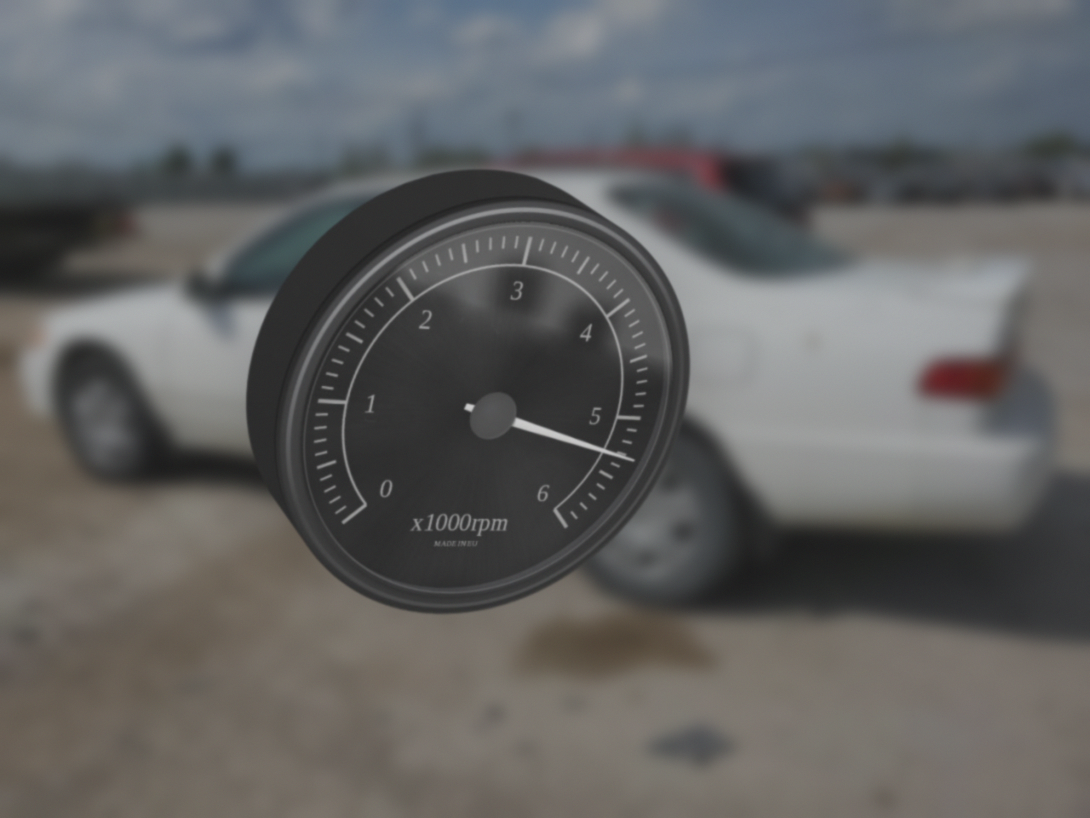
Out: rpm 5300
